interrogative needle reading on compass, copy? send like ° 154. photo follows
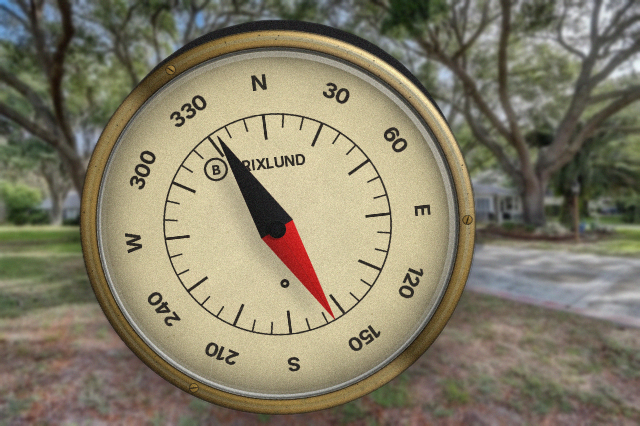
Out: ° 155
